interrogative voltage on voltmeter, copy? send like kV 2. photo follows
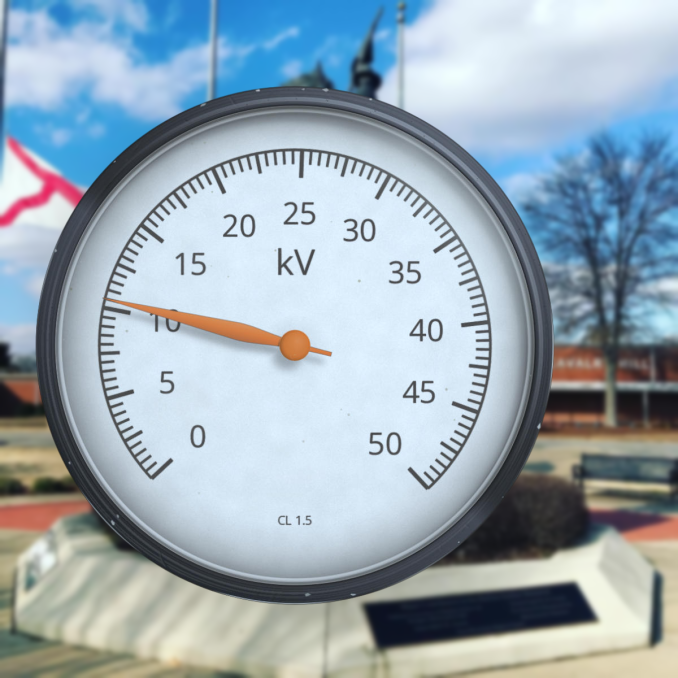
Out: kV 10.5
